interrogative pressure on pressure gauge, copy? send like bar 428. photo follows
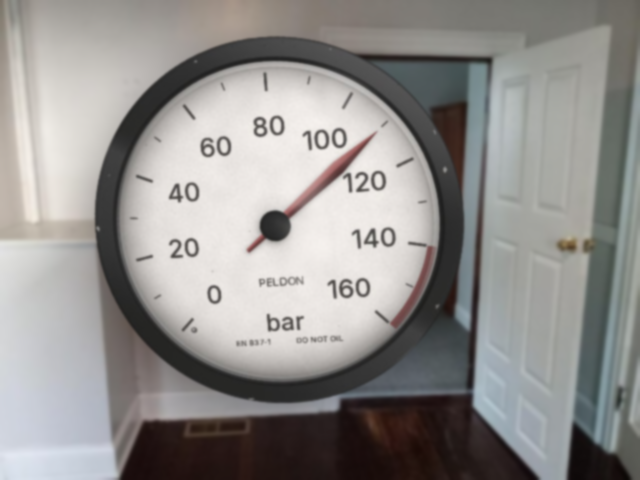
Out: bar 110
